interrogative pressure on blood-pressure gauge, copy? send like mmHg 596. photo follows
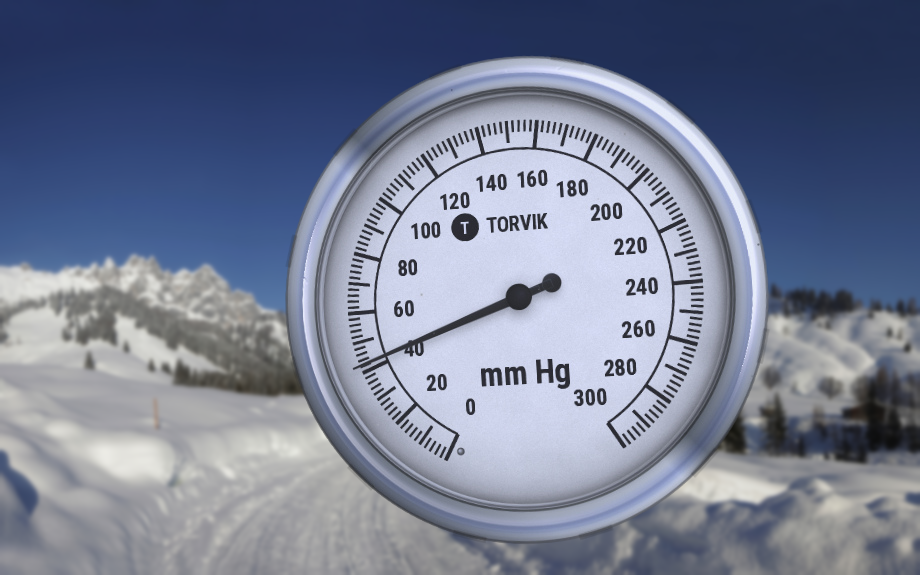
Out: mmHg 42
